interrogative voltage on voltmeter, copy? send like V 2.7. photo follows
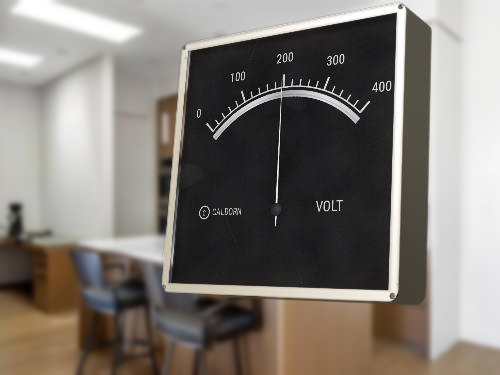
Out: V 200
